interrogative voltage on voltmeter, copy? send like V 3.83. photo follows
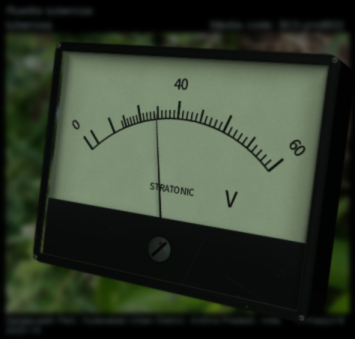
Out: V 35
